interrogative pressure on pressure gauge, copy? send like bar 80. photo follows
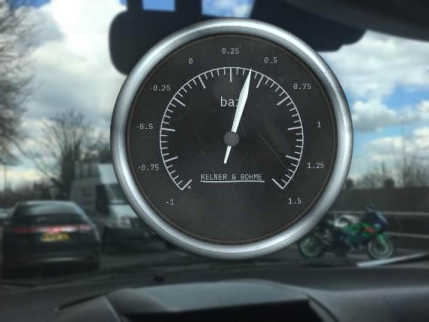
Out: bar 0.4
